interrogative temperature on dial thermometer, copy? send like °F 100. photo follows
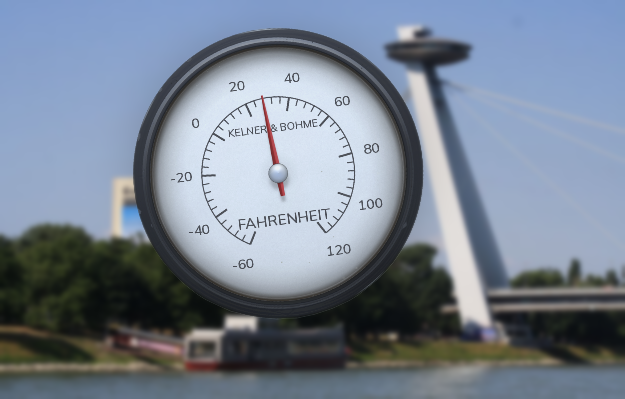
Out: °F 28
